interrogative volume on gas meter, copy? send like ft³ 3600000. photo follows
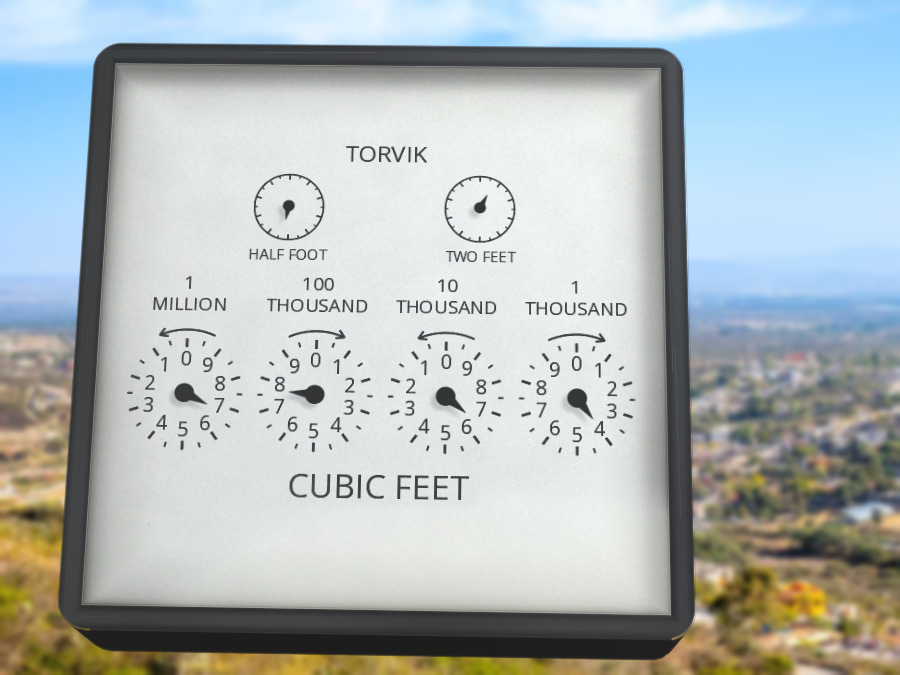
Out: ft³ 676400
